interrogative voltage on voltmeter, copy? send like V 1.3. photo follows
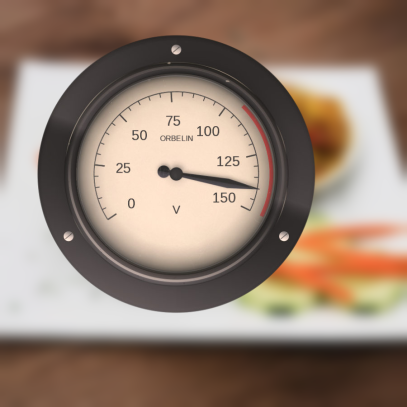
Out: V 140
